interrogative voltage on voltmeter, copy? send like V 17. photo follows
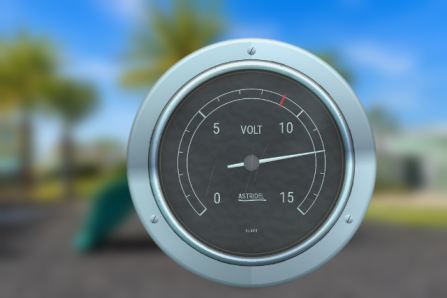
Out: V 12
